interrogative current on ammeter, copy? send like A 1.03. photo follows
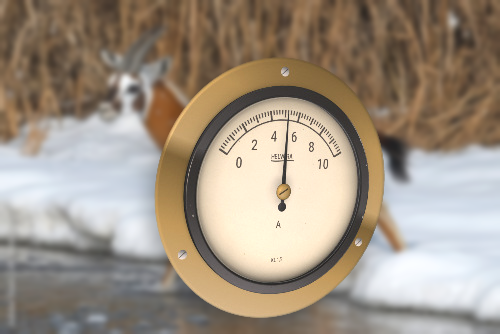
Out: A 5
